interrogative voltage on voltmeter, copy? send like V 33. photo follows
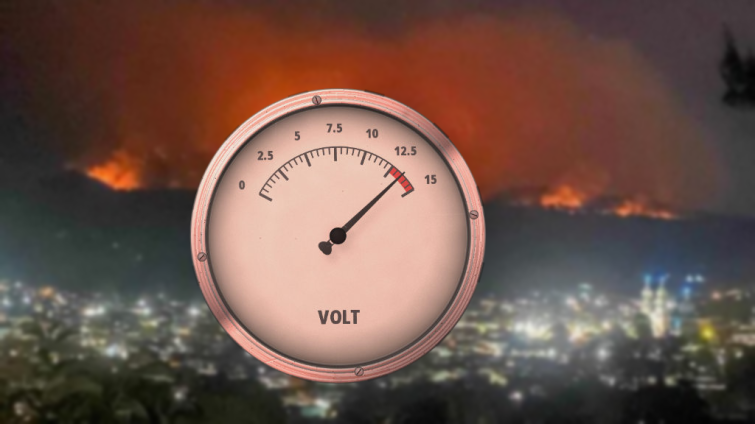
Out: V 13.5
